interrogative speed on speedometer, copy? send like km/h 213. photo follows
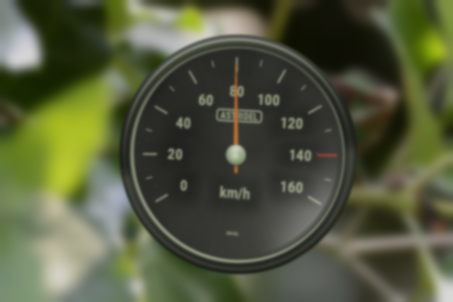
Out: km/h 80
